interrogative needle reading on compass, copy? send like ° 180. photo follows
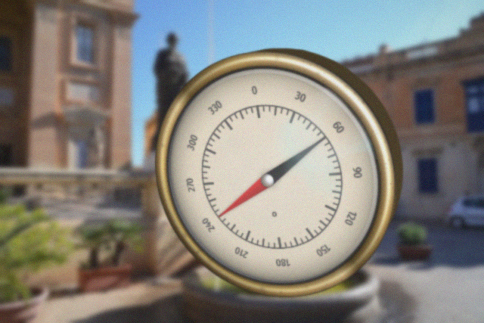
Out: ° 240
